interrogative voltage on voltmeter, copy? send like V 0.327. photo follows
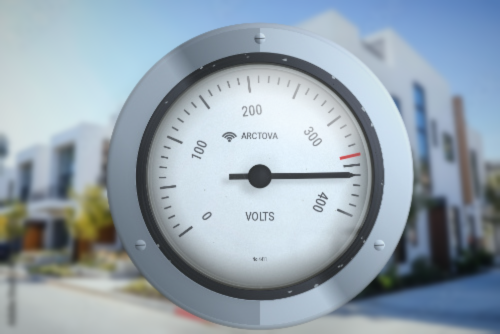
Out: V 360
